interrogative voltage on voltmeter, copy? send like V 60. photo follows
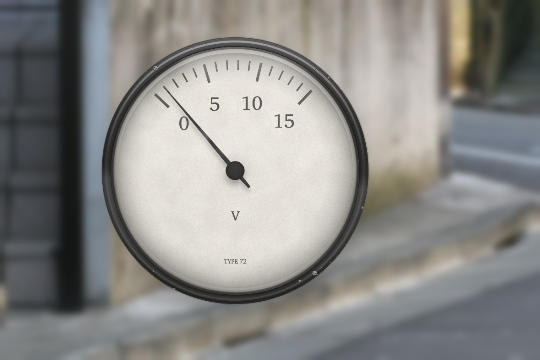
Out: V 1
